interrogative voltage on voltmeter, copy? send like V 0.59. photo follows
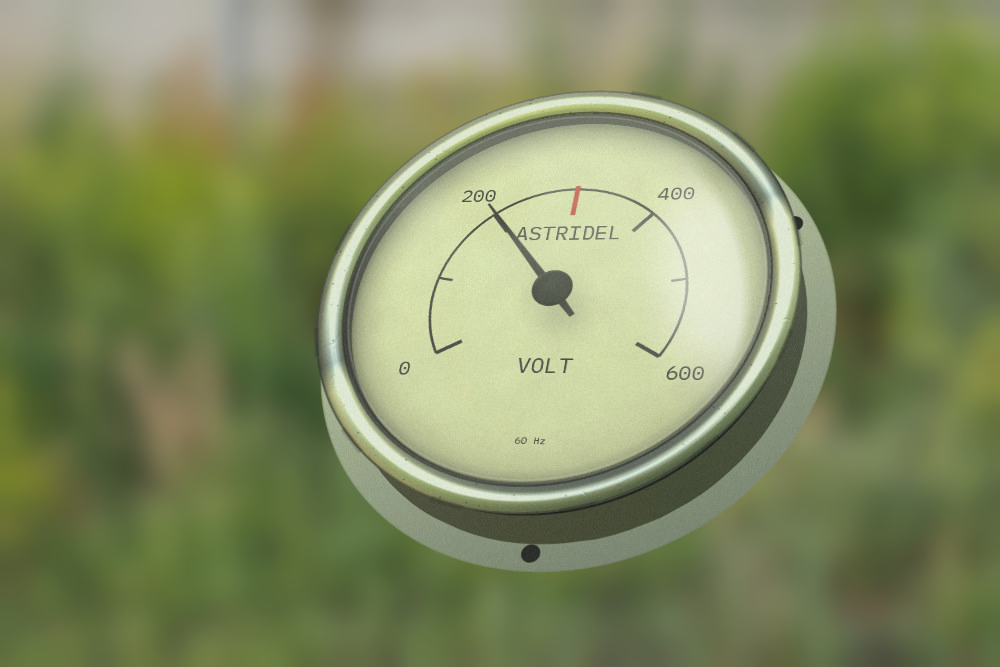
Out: V 200
